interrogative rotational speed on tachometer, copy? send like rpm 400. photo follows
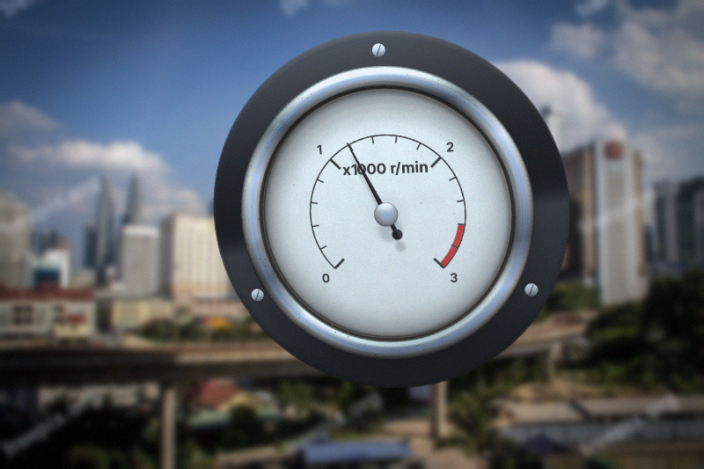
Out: rpm 1200
